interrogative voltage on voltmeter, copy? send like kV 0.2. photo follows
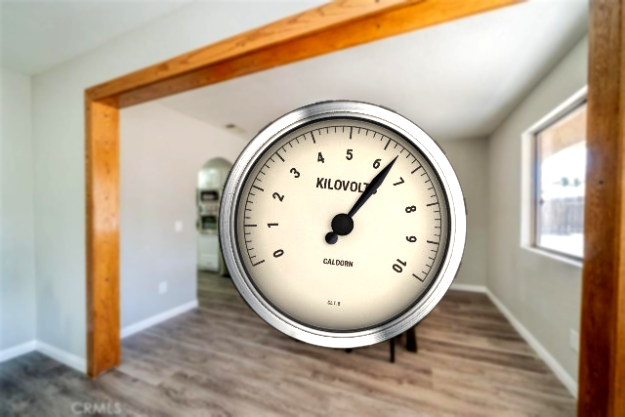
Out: kV 6.4
